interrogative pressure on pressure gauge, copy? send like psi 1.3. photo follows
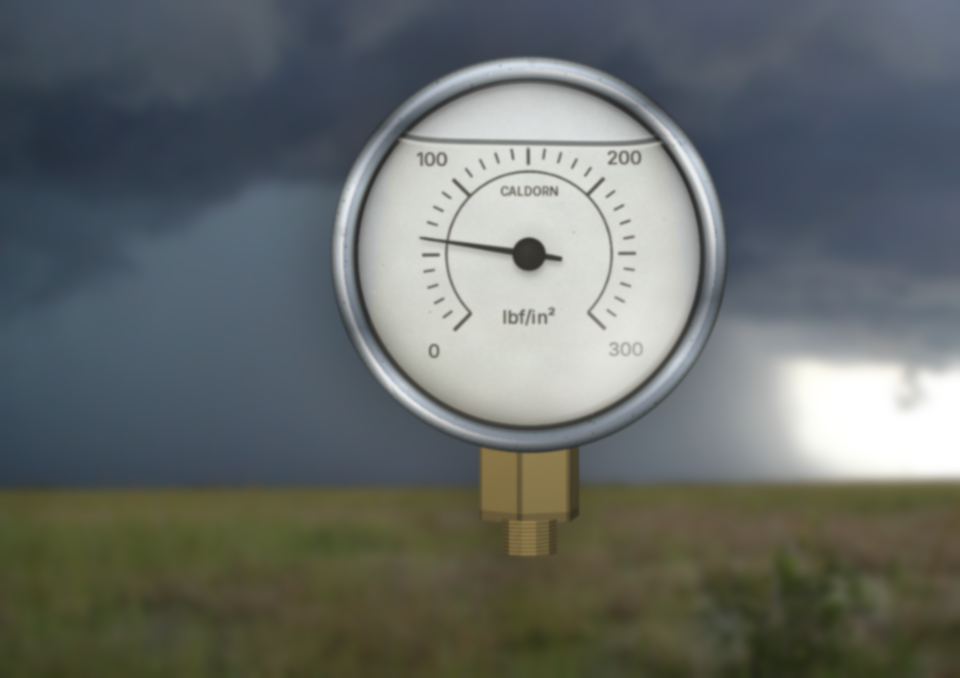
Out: psi 60
